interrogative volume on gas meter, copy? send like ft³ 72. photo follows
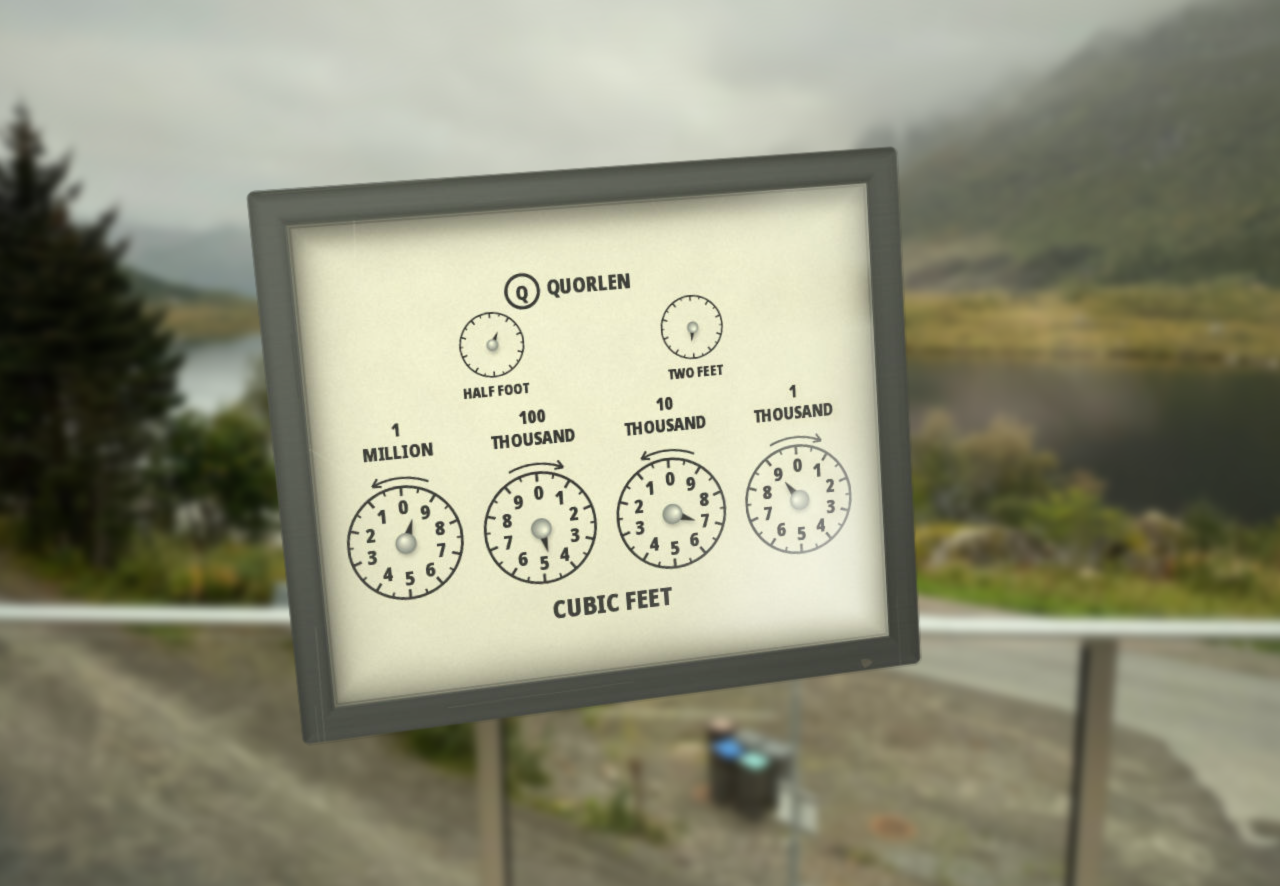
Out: ft³ 946900
